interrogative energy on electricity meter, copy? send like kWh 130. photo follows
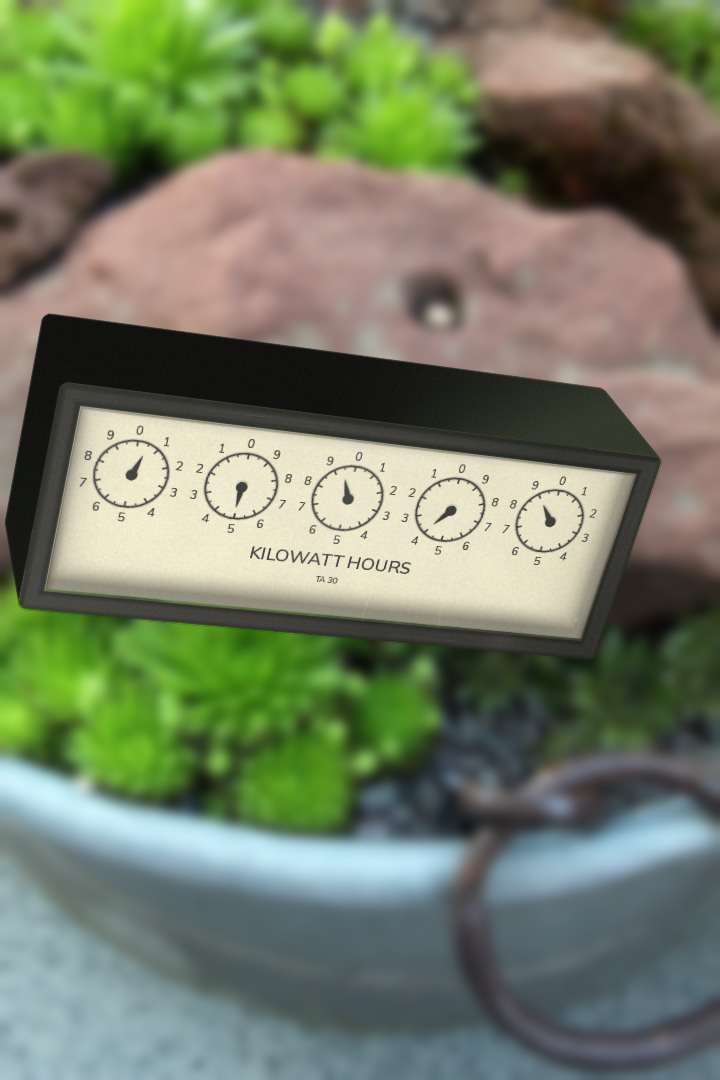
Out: kWh 4939
